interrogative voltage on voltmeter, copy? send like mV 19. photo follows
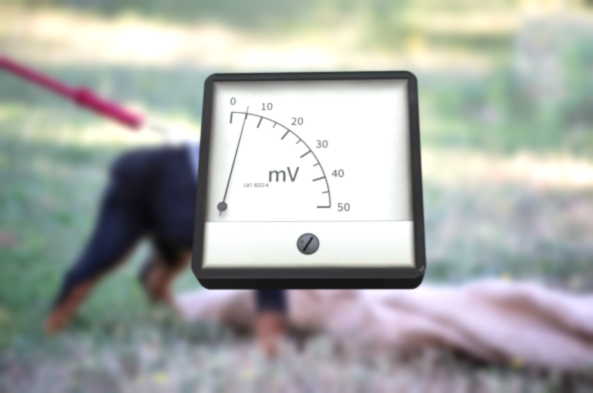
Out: mV 5
